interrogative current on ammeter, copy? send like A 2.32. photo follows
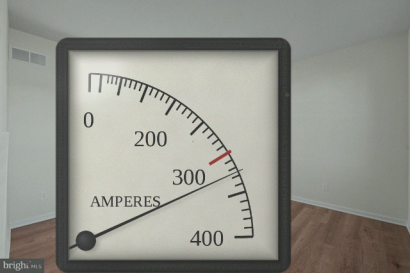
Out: A 325
